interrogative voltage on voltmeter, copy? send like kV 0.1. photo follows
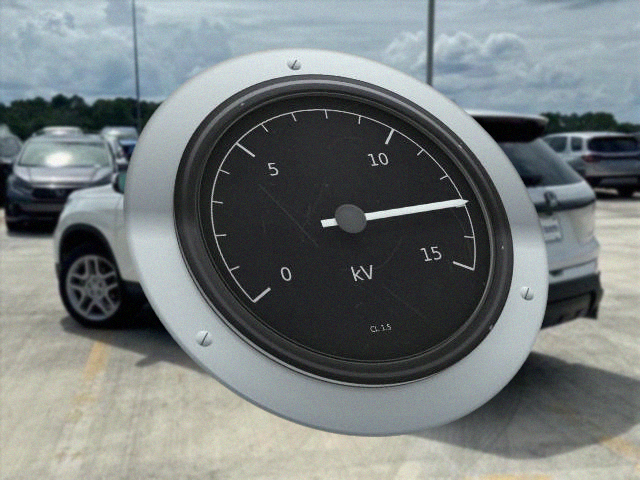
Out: kV 13
